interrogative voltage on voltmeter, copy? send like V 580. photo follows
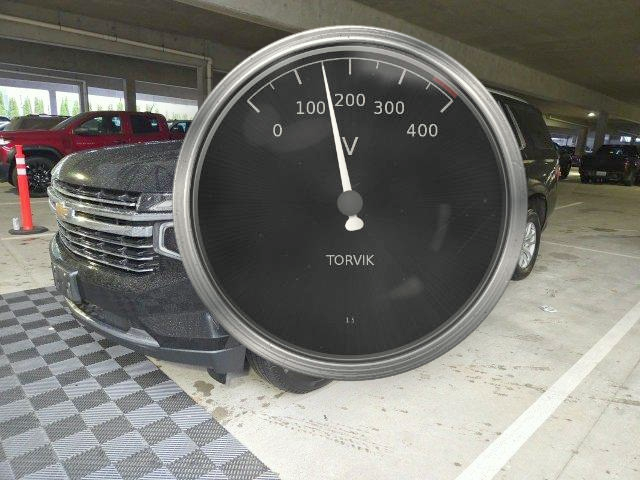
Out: V 150
